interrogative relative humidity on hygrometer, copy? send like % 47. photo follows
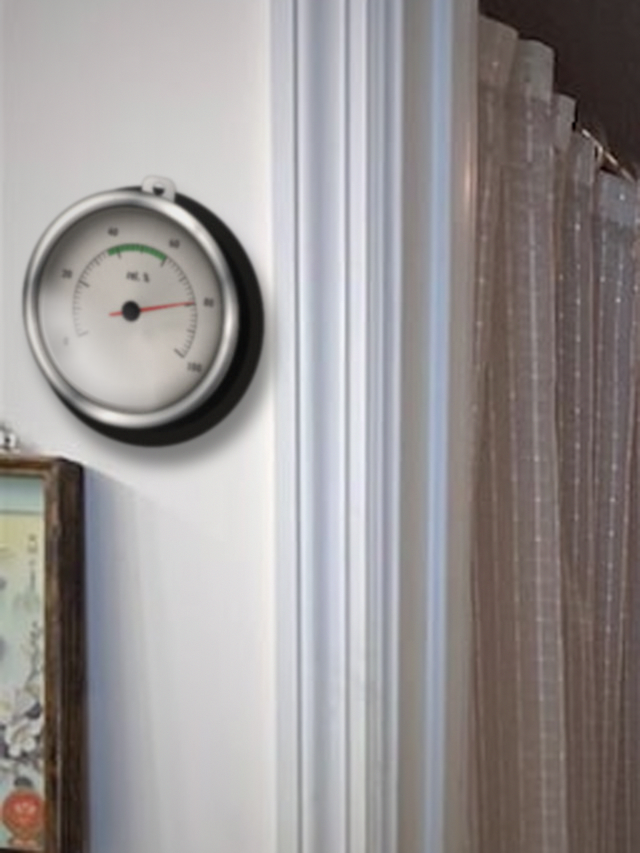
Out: % 80
